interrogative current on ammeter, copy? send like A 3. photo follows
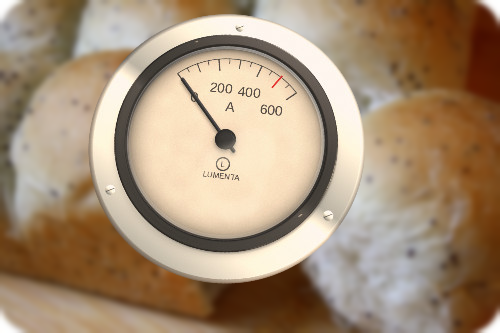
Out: A 0
